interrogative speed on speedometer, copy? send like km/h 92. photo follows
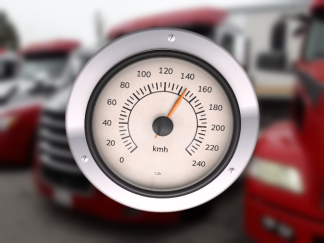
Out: km/h 145
